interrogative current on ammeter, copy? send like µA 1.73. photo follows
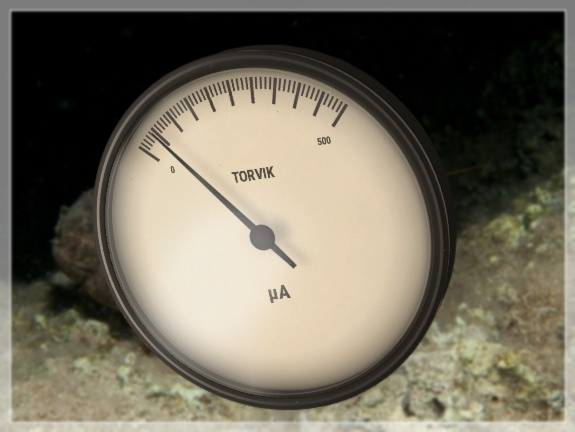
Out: µA 50
